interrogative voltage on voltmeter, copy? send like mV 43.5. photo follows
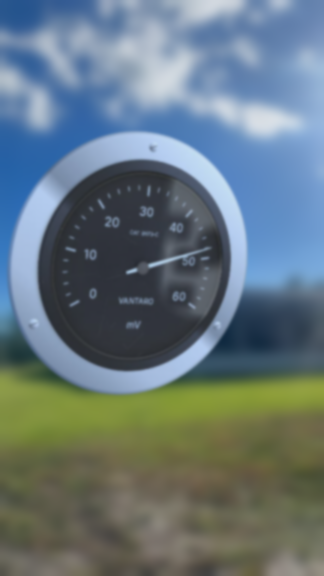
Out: mV 48
